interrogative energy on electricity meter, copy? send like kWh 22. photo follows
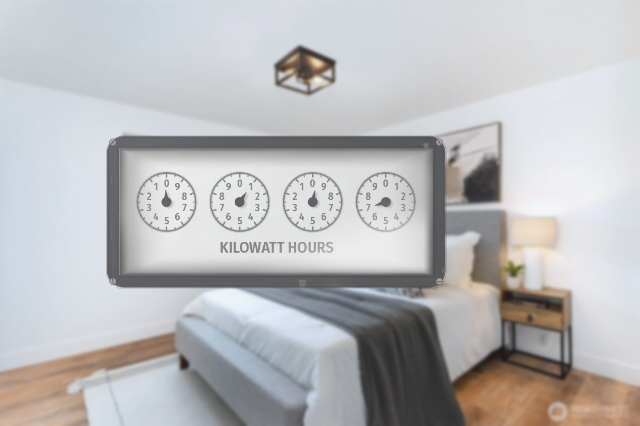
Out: kWh 97
